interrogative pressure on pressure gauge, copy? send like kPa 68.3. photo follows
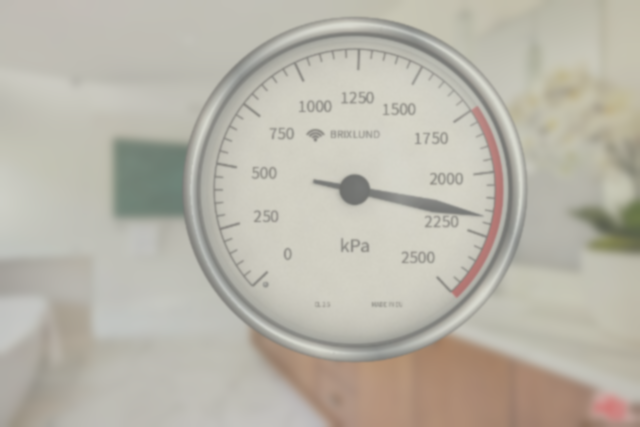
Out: kPa 2175
